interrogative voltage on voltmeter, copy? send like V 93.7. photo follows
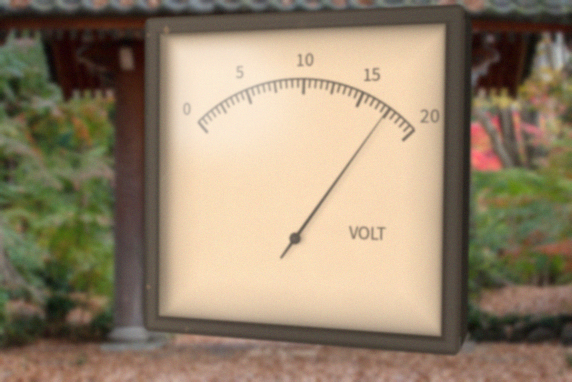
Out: V 17.5
